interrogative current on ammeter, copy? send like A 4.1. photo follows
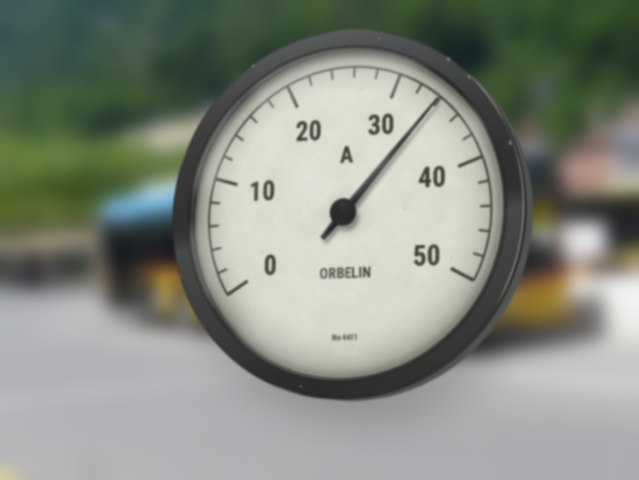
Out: A 34
